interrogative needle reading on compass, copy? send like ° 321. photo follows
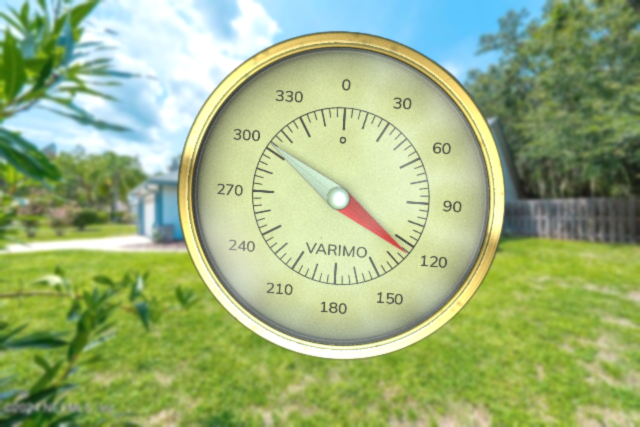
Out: ° 125
